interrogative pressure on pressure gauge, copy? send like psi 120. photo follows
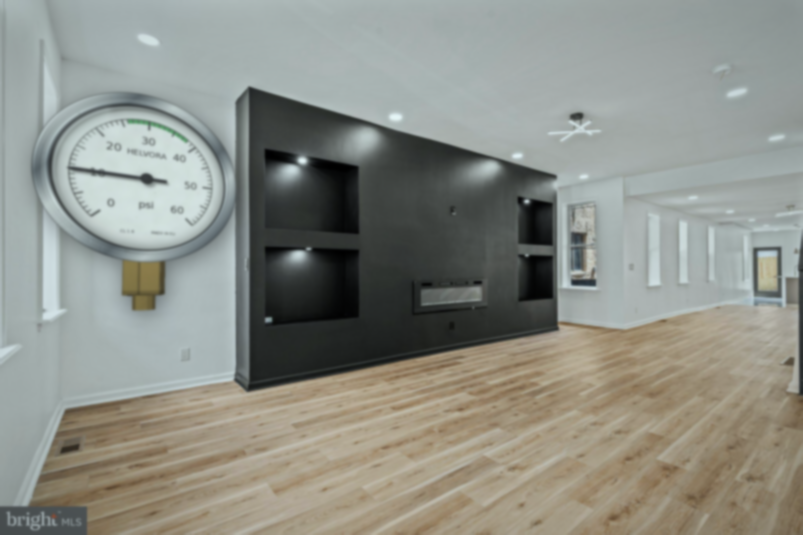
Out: psi 10
